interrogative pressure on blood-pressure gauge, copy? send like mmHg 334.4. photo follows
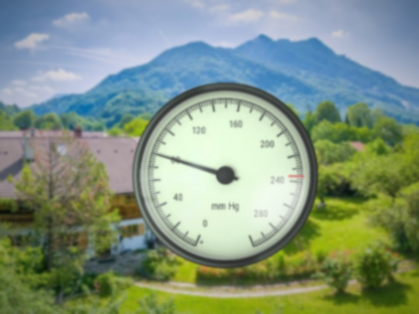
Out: mmHg 80
